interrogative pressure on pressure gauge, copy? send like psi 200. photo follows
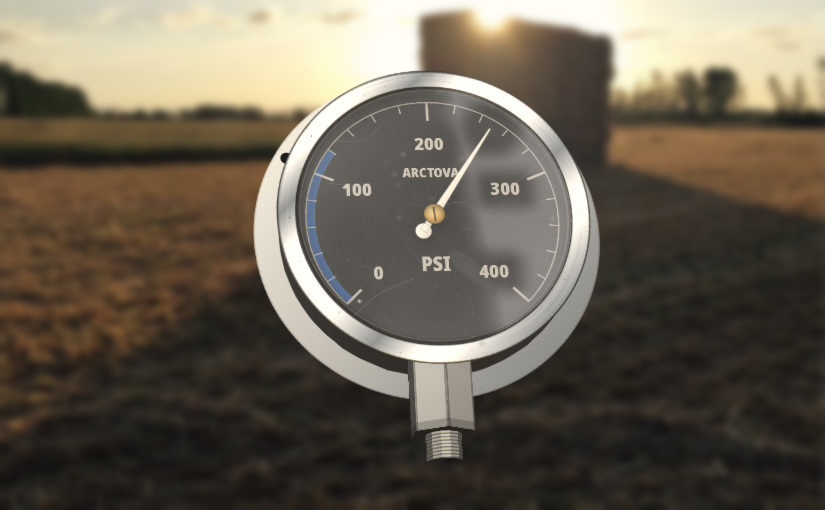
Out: psi 250
